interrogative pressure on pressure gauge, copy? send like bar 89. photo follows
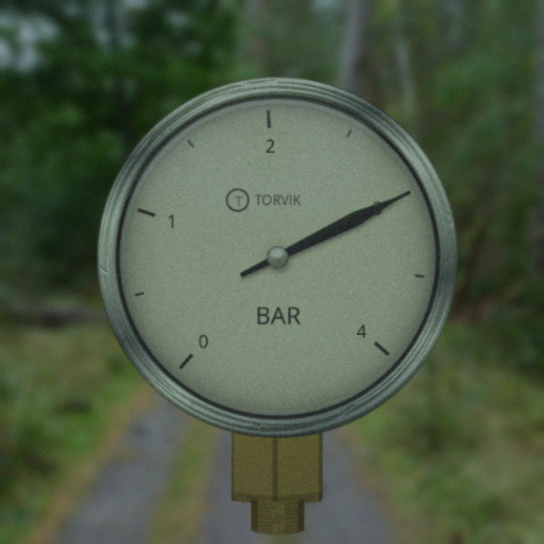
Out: bar 3
